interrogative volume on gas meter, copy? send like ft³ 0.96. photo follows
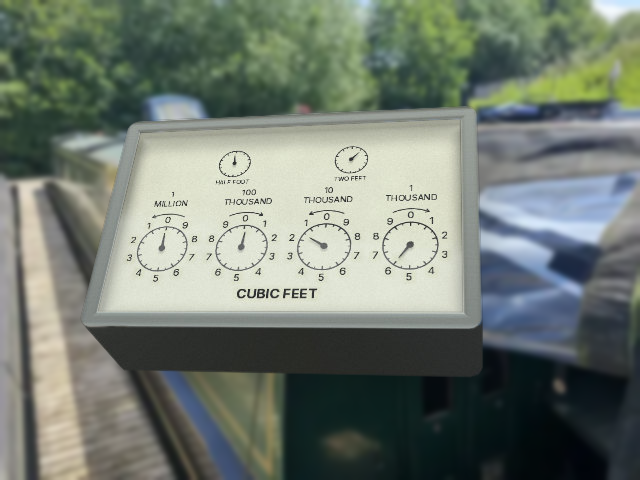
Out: ft³ 1600
